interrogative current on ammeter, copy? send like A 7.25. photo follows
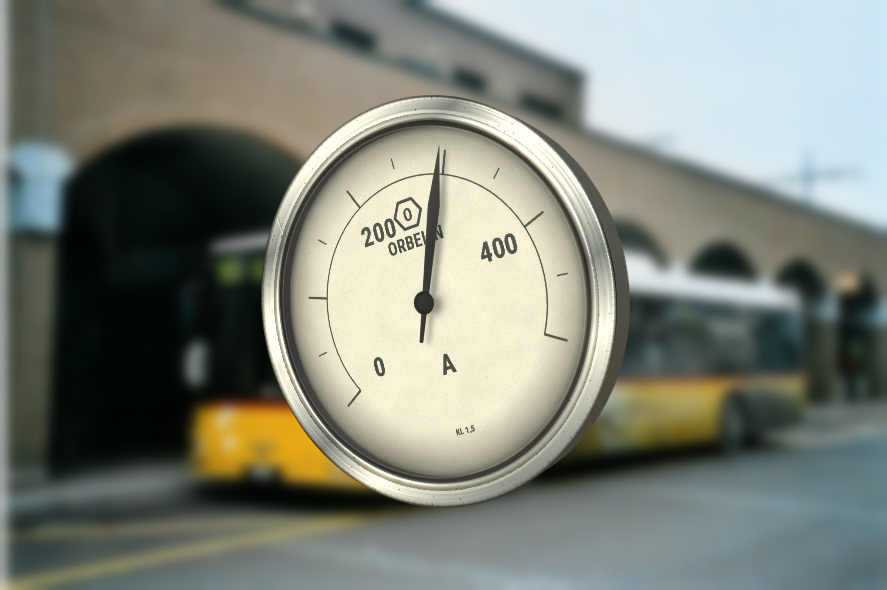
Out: A 300
